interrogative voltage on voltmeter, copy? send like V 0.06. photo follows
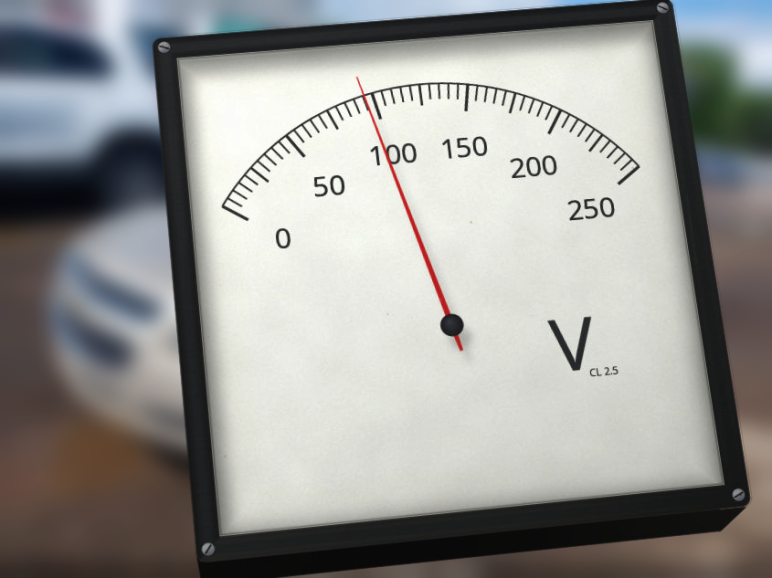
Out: V 95
